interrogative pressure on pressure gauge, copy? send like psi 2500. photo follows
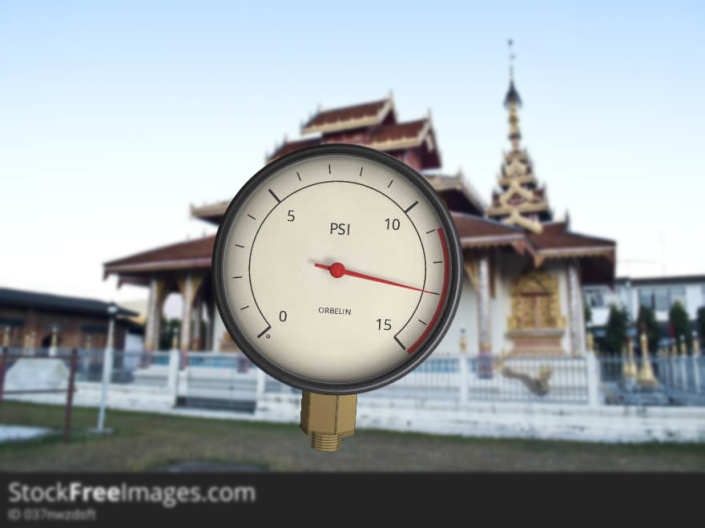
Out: psi 13
